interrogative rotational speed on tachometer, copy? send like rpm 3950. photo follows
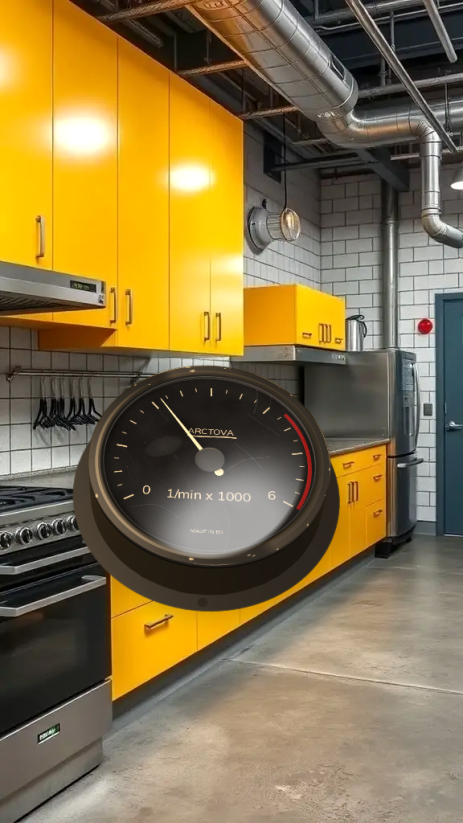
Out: rpm 2125
